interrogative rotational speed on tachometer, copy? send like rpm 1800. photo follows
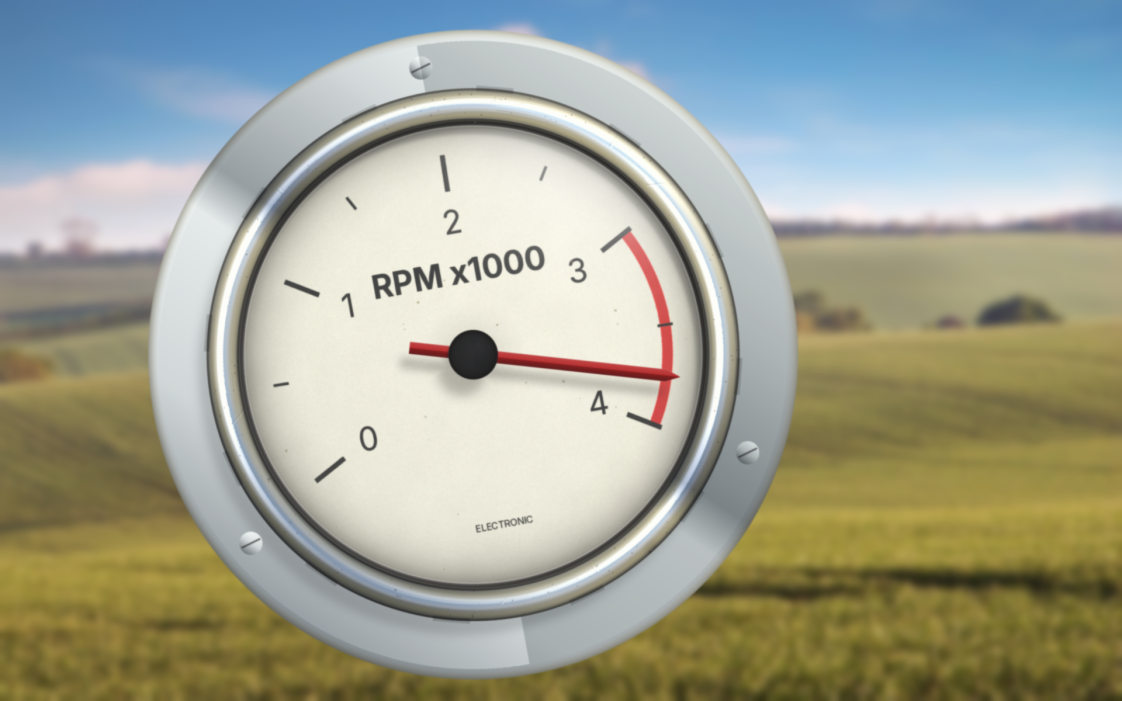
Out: rpm 3750
